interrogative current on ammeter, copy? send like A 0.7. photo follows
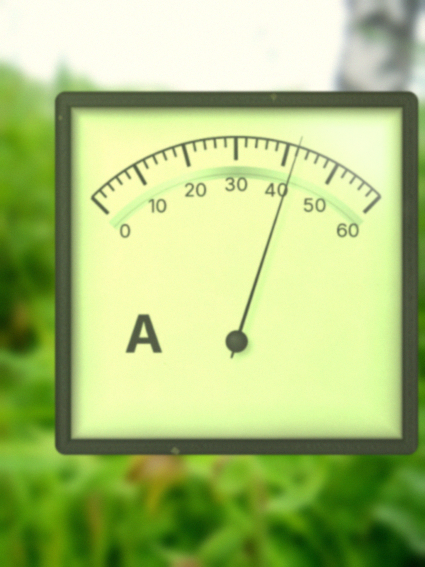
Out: A 42
